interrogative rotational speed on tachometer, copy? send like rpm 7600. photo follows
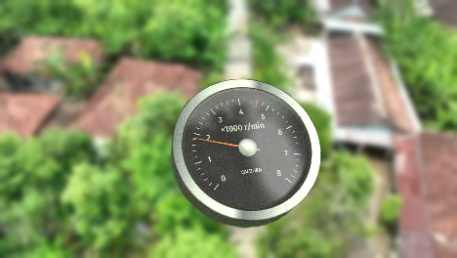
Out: rpm 1800
